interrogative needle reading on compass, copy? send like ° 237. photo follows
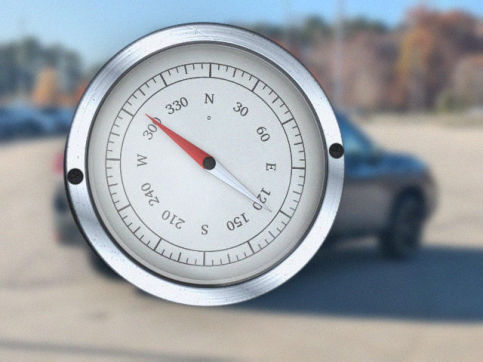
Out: ° 305
